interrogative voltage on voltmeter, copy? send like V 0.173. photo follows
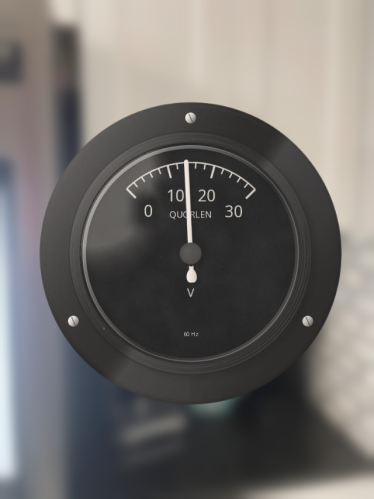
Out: V 14
